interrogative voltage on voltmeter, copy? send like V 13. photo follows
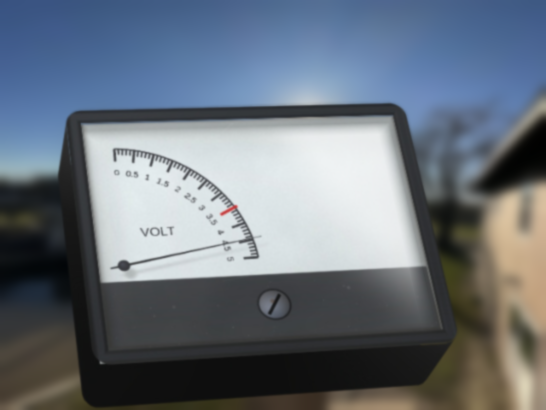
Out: V 4.5
